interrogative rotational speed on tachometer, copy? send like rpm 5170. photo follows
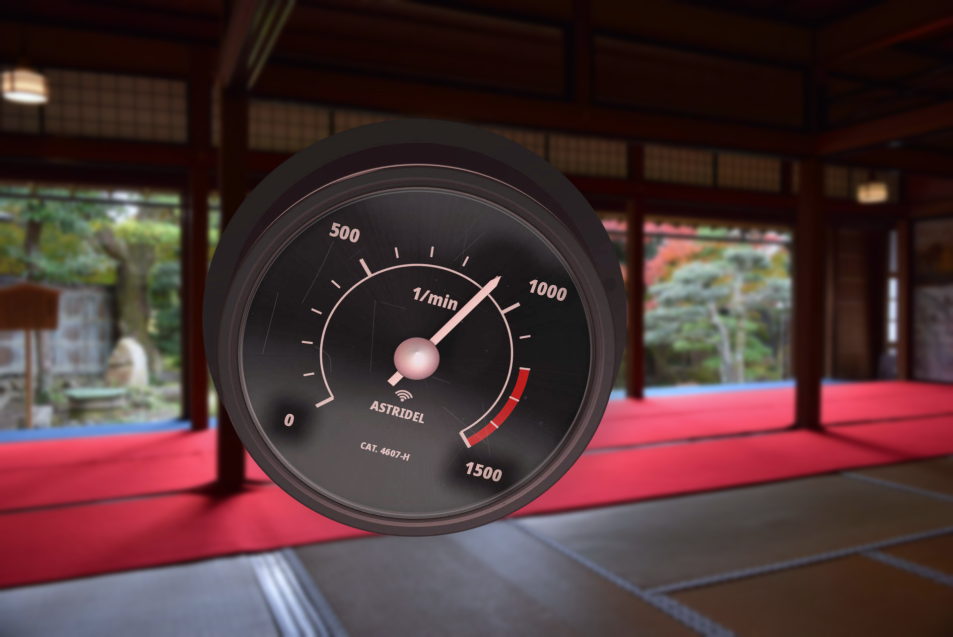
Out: rpm 900
